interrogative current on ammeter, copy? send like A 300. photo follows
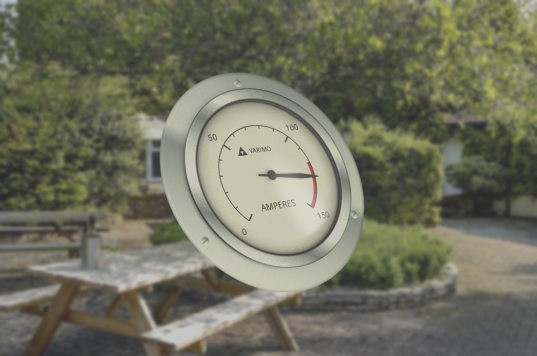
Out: A 130
